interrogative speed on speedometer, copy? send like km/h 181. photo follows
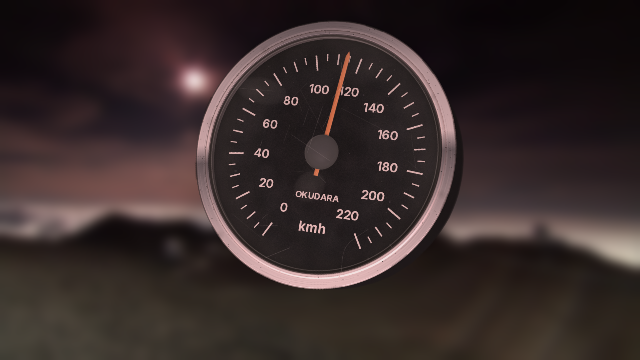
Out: km/h 115
